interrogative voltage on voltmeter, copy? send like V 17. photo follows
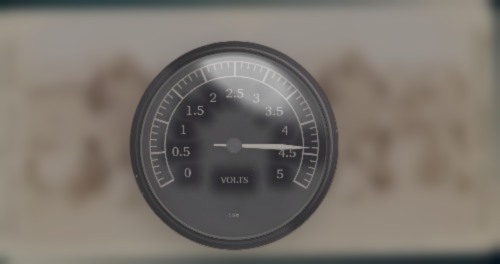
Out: V 4.4
